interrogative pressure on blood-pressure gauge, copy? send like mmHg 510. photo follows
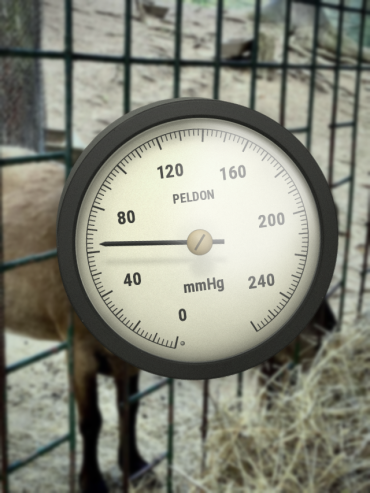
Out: mmHg 64
